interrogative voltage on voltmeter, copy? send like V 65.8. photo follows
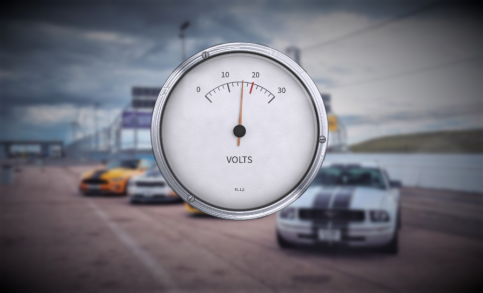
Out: V 16
